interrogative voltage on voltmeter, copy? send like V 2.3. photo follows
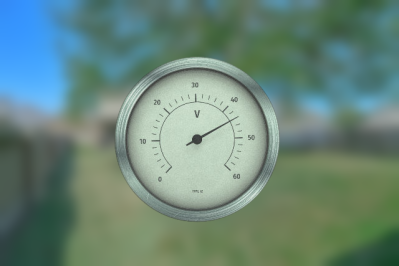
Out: V 44
